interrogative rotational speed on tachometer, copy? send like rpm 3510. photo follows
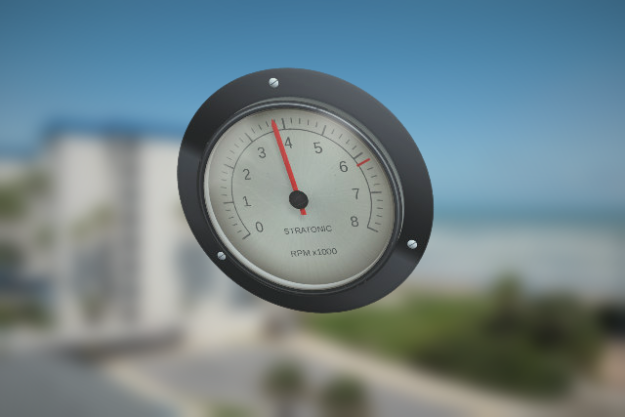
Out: rpm 3800
